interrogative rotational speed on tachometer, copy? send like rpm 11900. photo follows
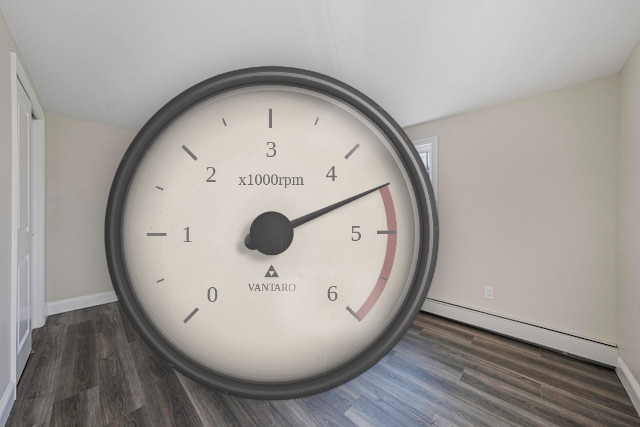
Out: rpm 4500
